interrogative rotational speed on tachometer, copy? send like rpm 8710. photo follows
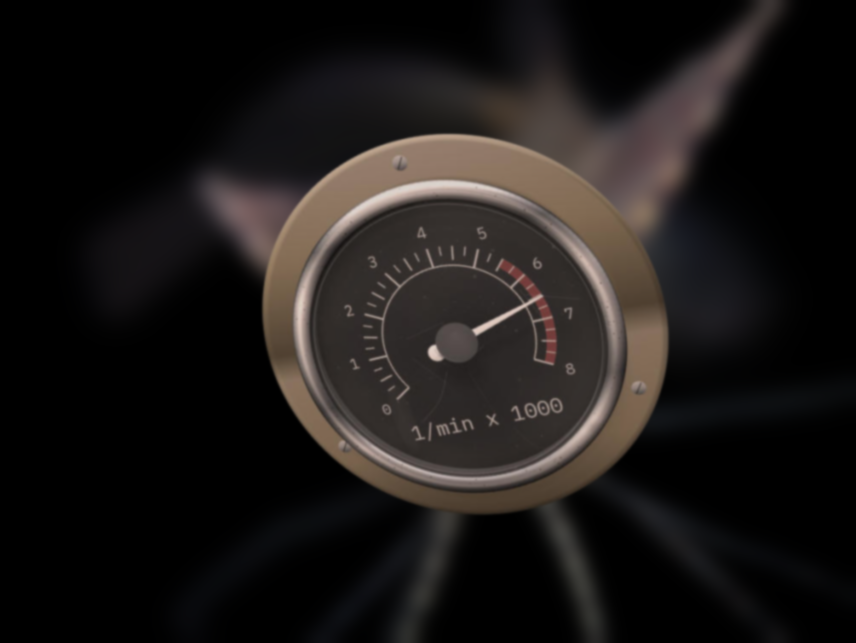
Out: rpm 6500
